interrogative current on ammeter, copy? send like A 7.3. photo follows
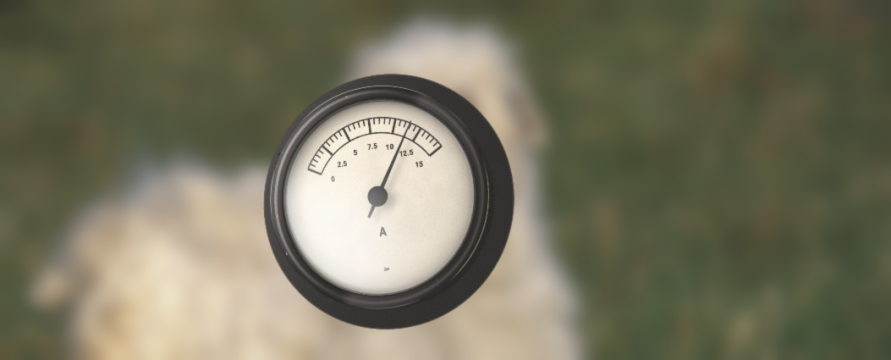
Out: A 11.5
